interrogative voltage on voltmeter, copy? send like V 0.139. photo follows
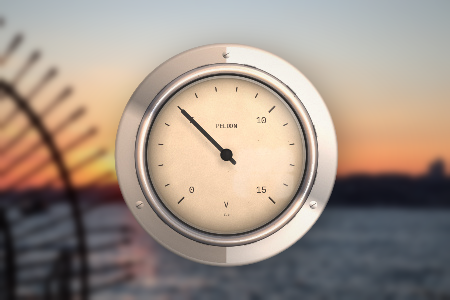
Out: V 5
